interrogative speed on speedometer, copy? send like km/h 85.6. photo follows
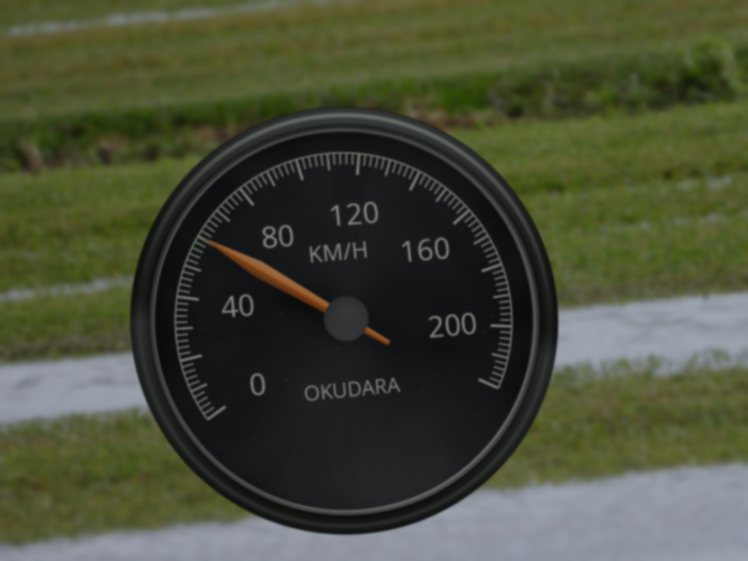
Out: km/h 60
